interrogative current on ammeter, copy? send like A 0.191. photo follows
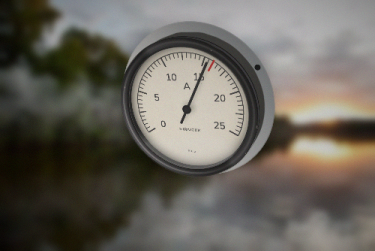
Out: A 15.5
